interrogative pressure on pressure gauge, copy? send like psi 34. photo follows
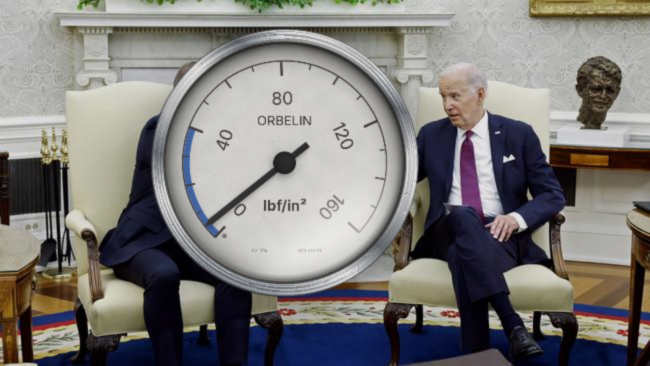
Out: psi 5
